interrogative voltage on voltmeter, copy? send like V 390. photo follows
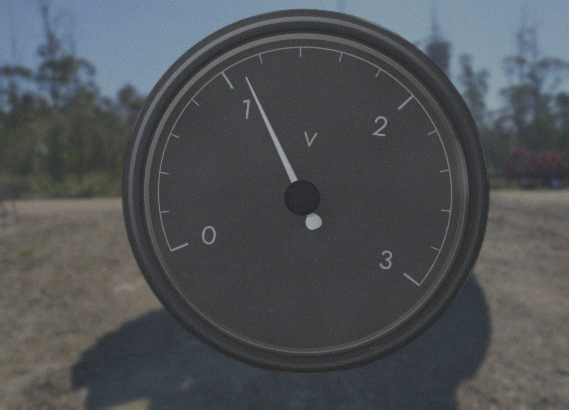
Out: V 1.1
